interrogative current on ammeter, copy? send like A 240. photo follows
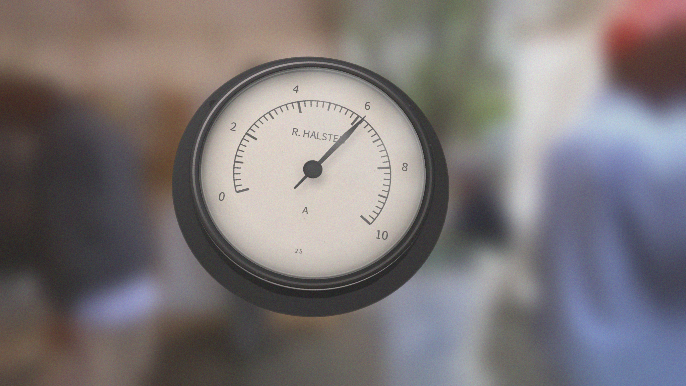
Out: A 6.2
